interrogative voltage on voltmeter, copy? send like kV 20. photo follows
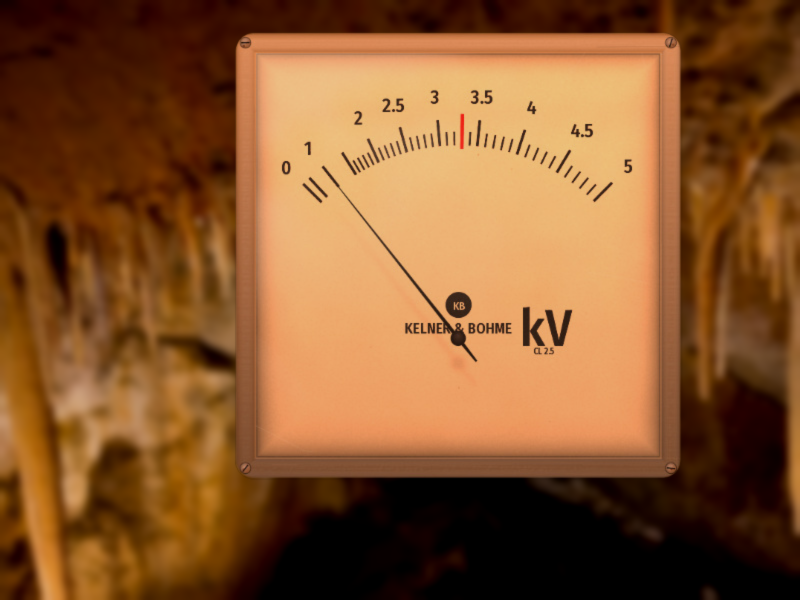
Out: kV 1
